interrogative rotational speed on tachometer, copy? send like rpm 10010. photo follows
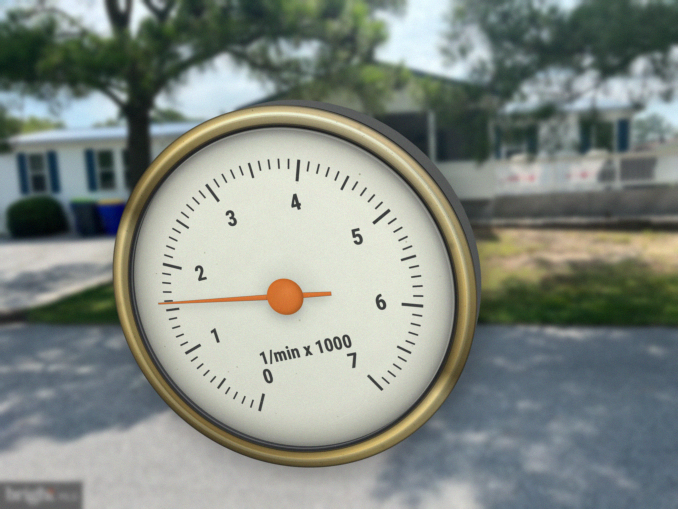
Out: rpm 1600
